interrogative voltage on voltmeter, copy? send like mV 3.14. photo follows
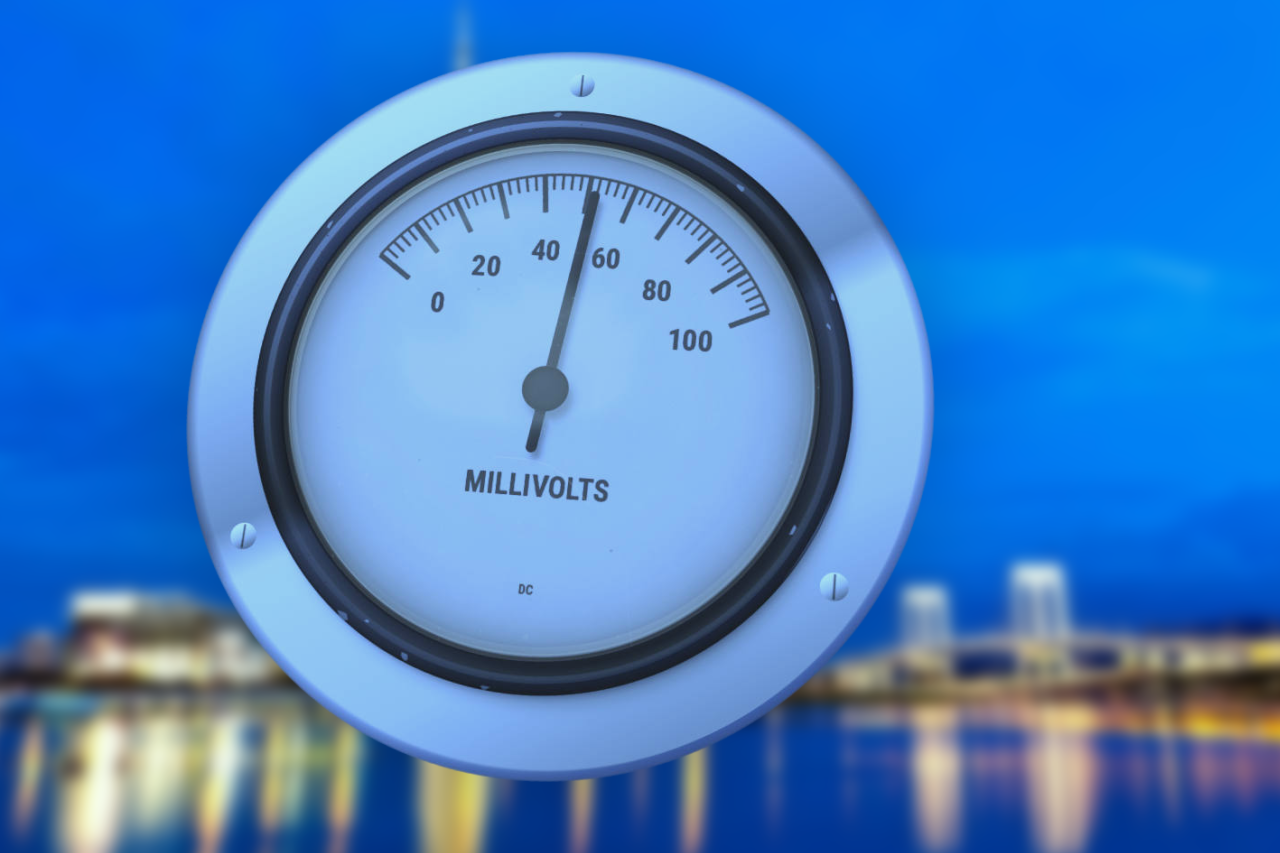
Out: mV 52
